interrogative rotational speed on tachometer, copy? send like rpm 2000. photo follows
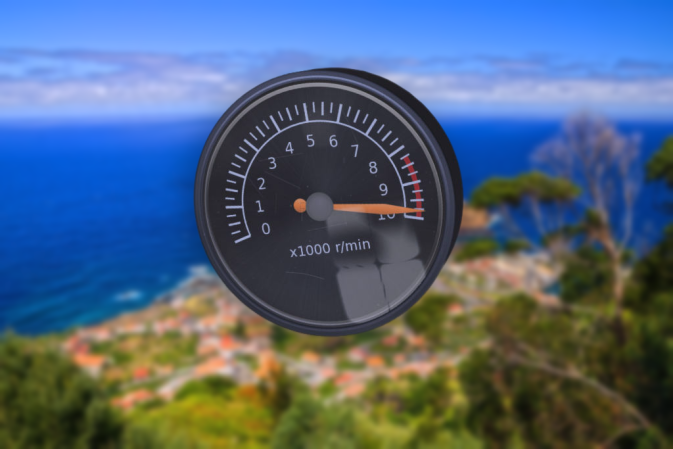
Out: rpm 9750
